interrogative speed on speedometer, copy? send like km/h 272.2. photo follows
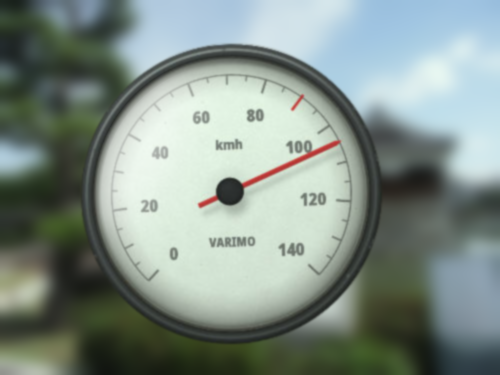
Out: km/h 105
